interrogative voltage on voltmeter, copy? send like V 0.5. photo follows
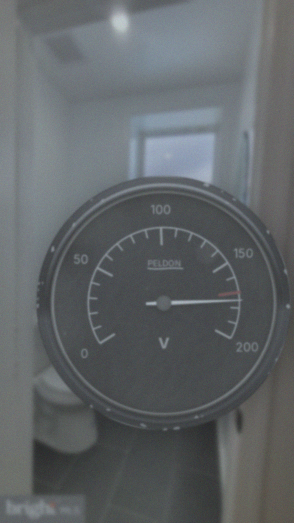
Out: V 175
